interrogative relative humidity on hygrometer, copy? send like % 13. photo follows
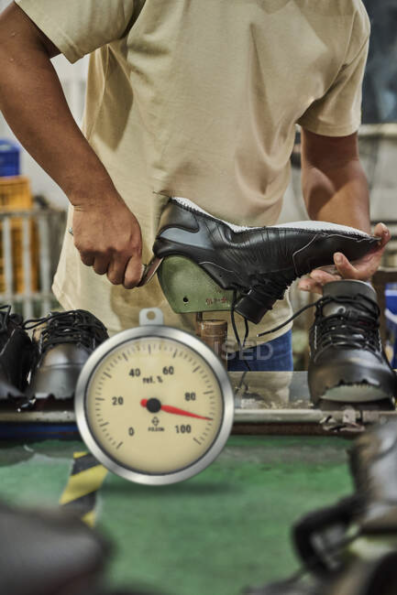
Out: % 90
